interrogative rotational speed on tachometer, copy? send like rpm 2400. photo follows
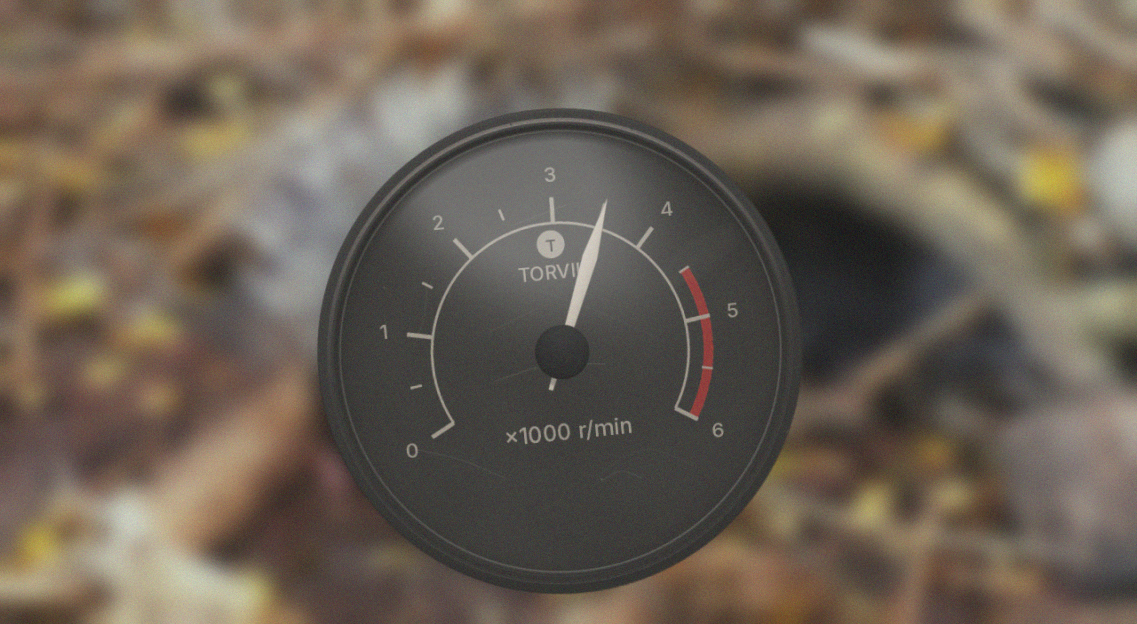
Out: rpm 3500
